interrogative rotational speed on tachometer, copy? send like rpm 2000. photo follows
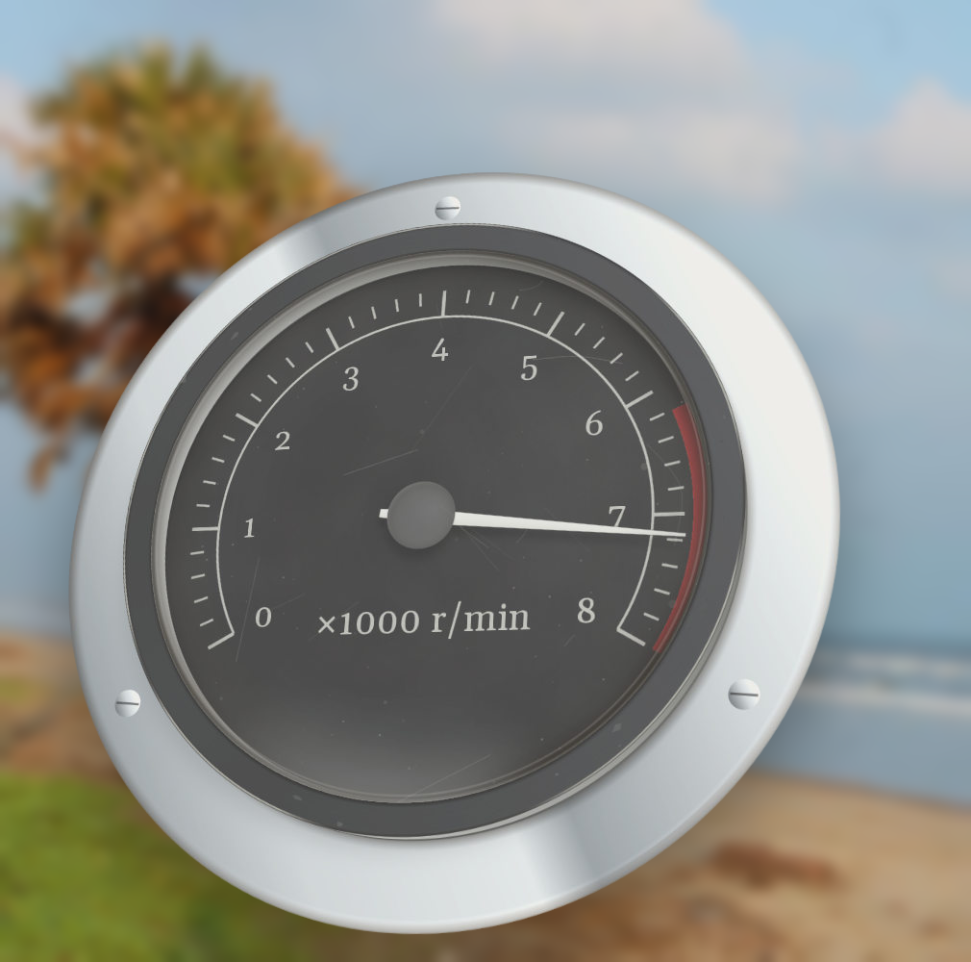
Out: rpm 7200
